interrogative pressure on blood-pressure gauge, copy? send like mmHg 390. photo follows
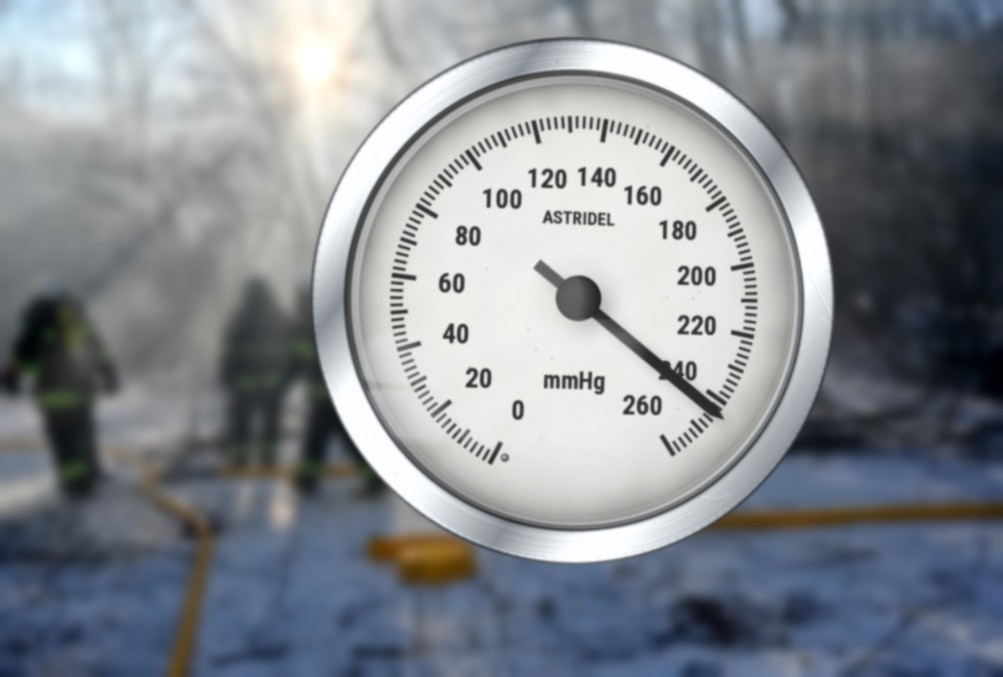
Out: mmHg 244
